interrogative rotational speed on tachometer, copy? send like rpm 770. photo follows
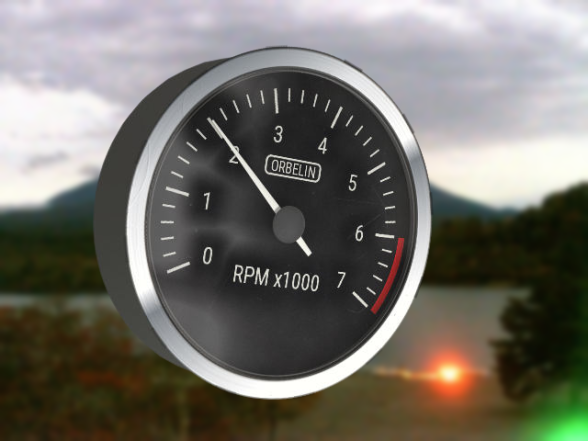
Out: rpm 2000
